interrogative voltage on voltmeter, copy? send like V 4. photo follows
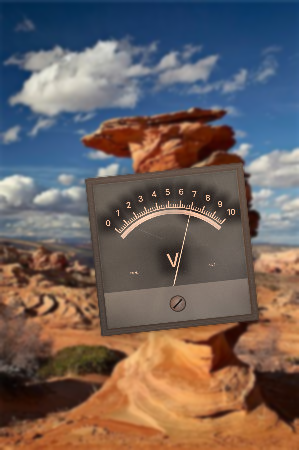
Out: V 7
